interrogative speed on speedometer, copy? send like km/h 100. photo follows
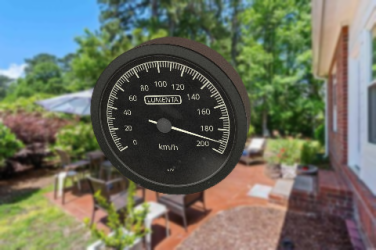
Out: km/h 190
